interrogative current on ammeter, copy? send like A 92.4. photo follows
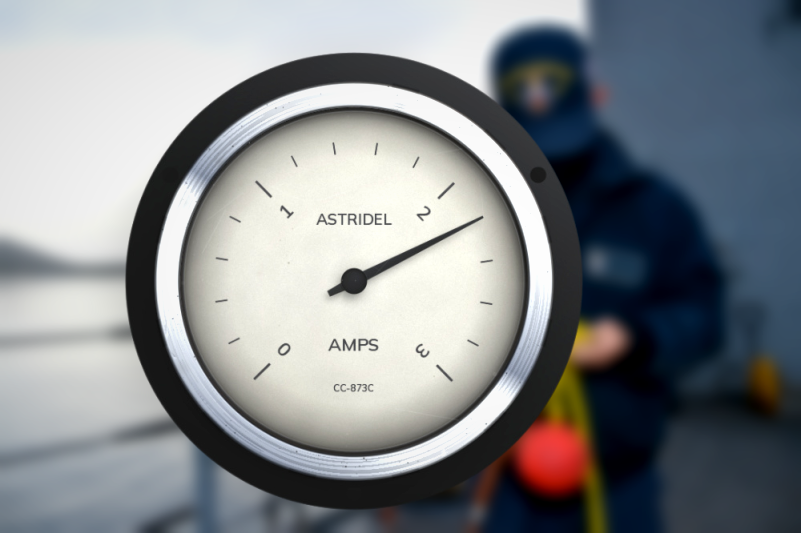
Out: A 2.2
